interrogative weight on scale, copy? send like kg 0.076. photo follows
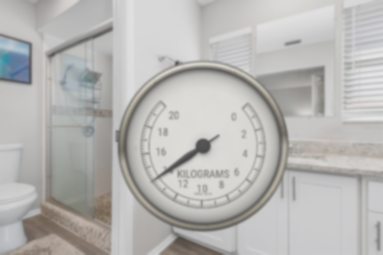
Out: kg 14
